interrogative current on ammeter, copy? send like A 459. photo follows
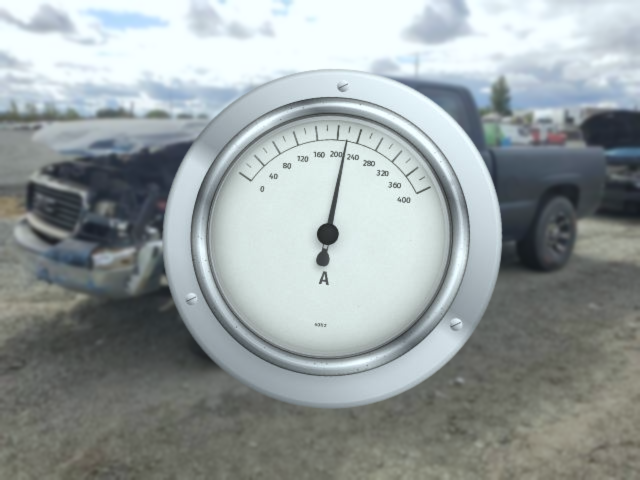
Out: A 220
